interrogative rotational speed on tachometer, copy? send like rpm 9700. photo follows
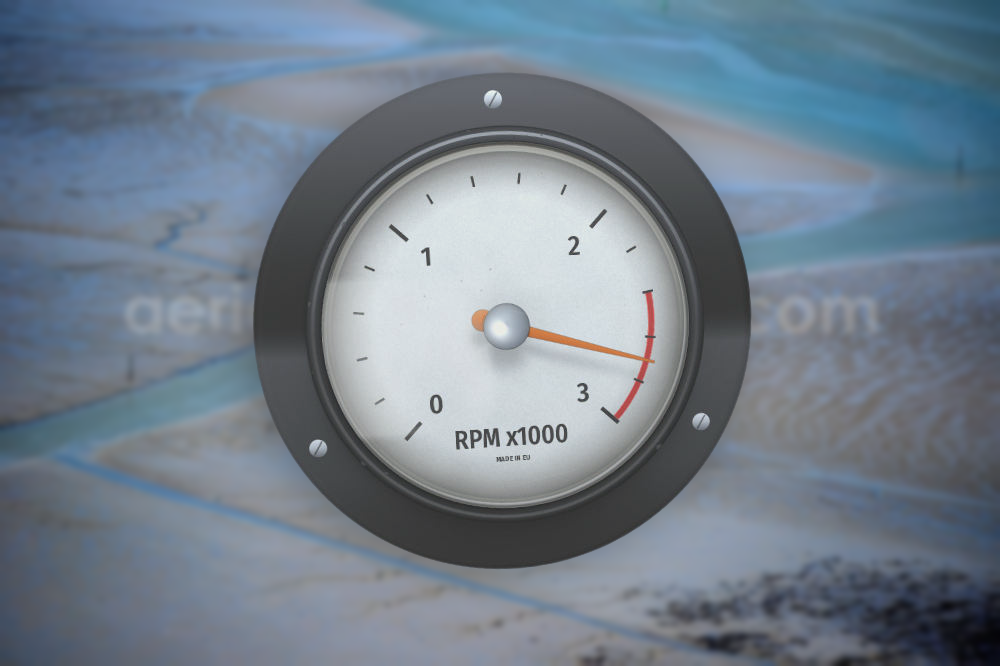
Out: rpm 2700
